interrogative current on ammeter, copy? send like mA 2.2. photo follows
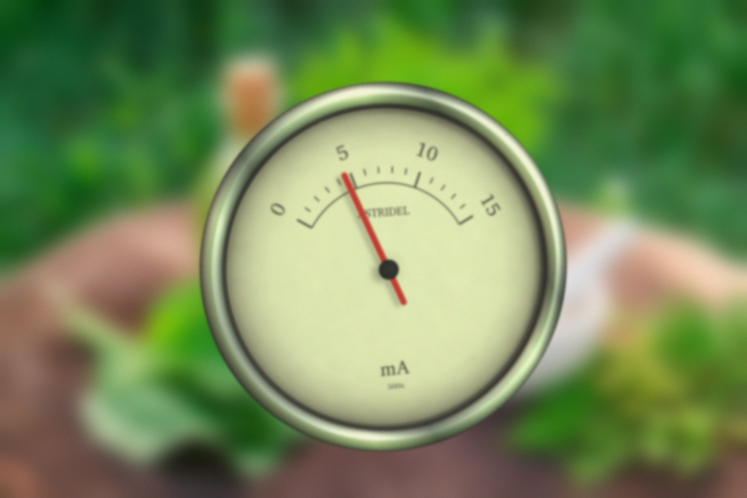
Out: mA 4.5
